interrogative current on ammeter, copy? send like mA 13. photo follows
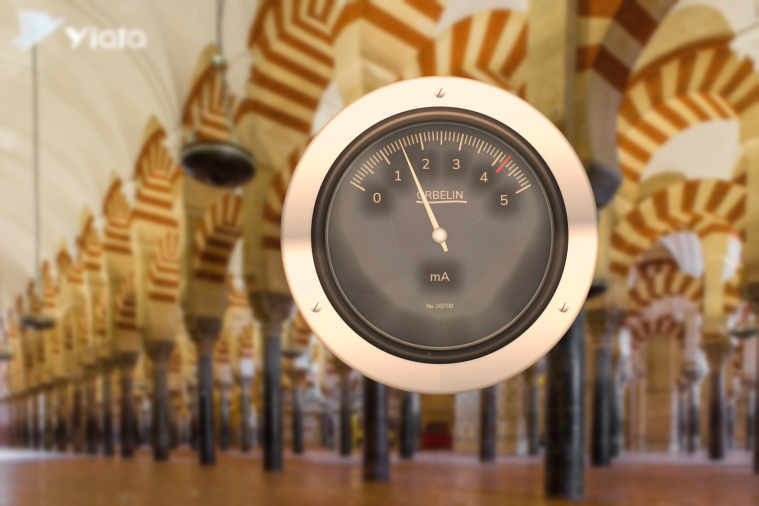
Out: mA 1.5
